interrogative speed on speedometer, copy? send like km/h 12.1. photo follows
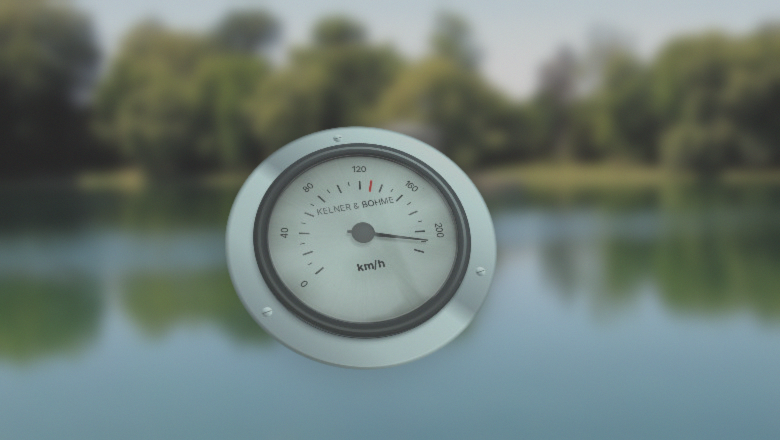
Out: km/h 210
